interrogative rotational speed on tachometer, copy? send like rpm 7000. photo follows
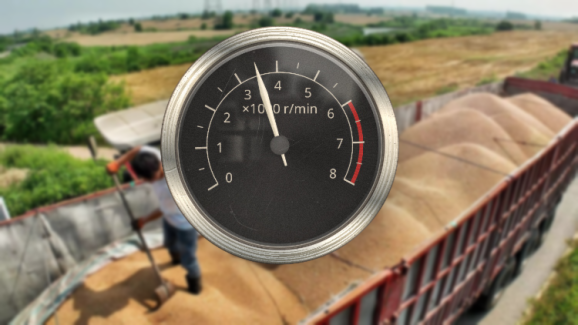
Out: rpm 3500
